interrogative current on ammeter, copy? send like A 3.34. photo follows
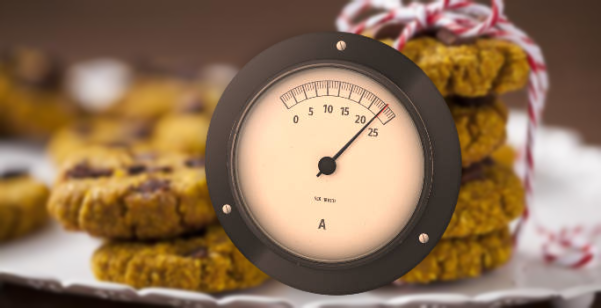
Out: A 22.5
